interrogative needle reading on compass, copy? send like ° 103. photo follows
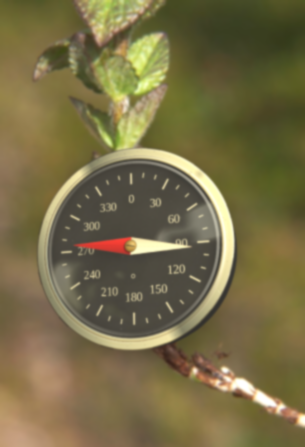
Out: ° 275
